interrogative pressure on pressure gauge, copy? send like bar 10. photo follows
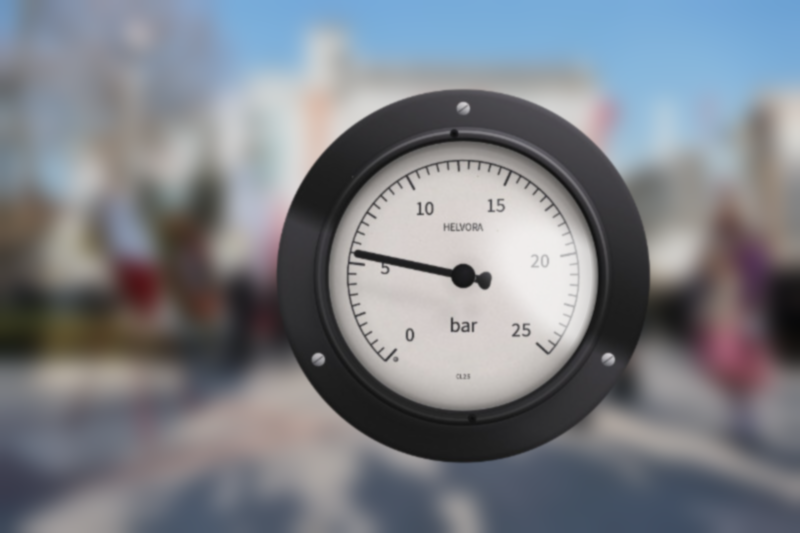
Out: bar 5.5
